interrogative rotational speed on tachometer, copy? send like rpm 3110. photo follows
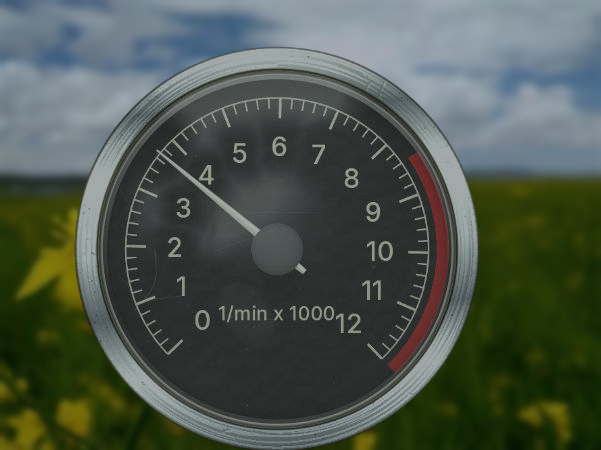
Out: rpm 3700
